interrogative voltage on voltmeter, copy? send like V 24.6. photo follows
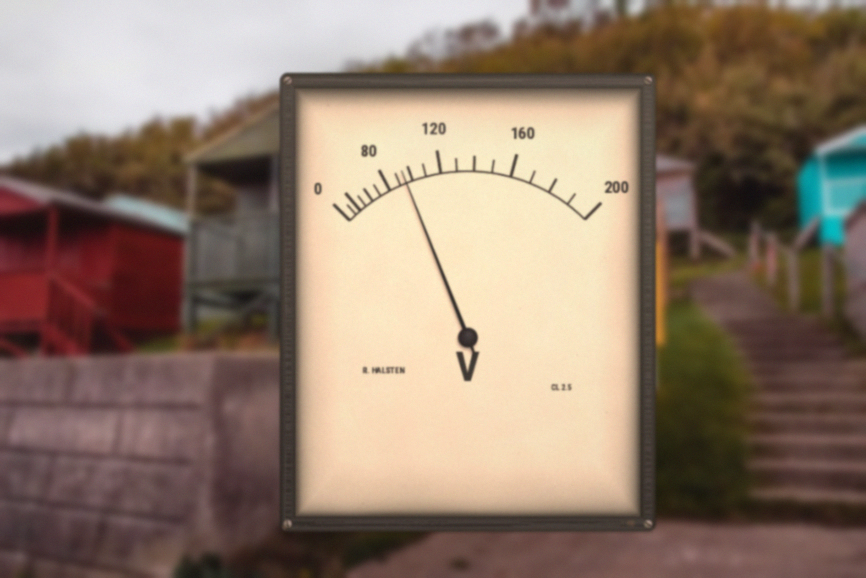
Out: V 95
